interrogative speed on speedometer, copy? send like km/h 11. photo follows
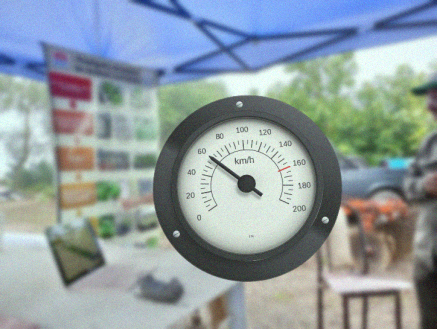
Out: km/h 60
